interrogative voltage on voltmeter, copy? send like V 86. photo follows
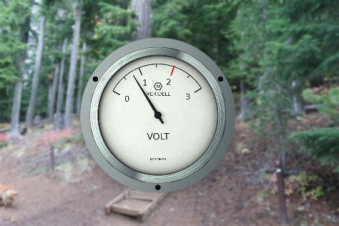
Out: V 0.75
